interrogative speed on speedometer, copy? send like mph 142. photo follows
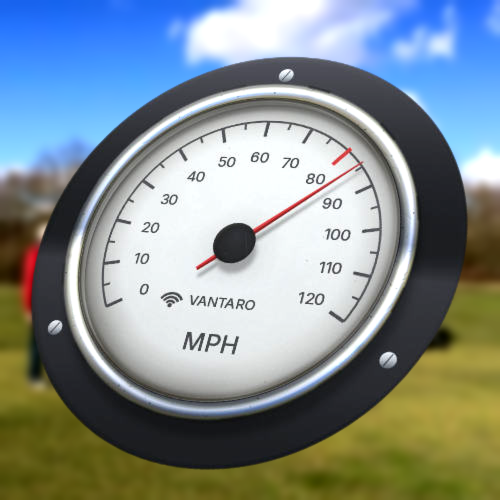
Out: mph 85
